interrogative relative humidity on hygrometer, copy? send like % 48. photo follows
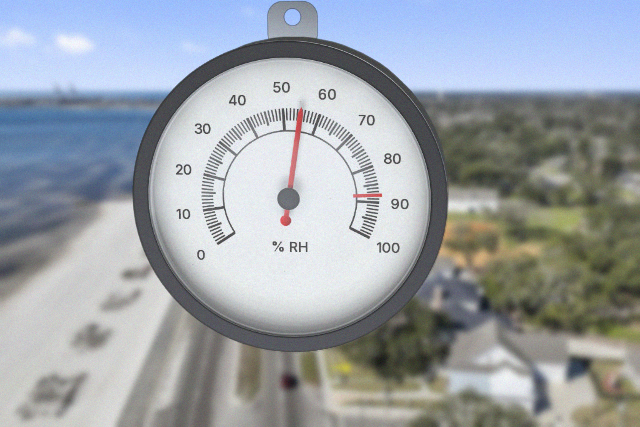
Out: % 55
